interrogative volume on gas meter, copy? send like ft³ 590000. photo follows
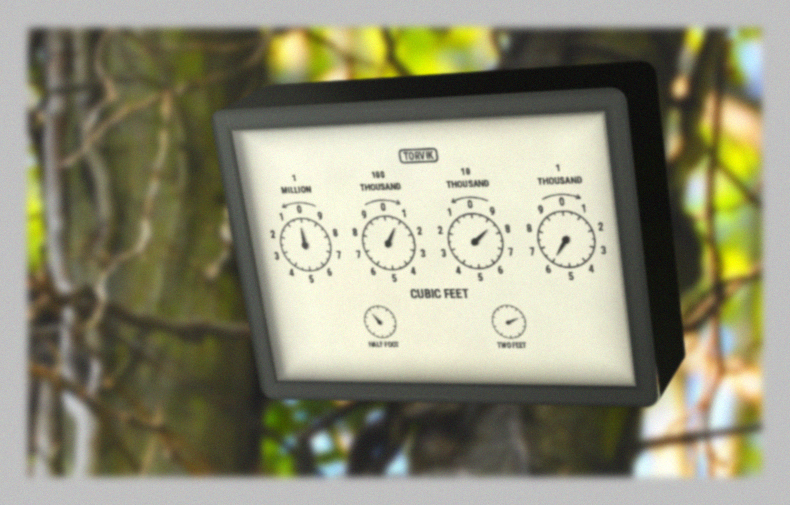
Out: ft³ 8600
